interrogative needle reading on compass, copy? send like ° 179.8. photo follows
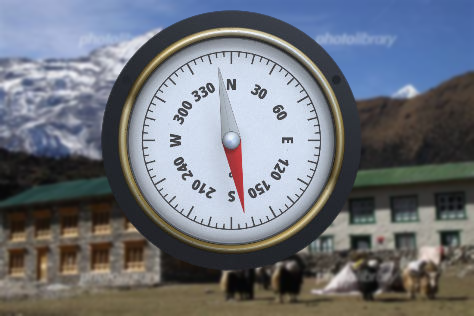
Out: ° 170
